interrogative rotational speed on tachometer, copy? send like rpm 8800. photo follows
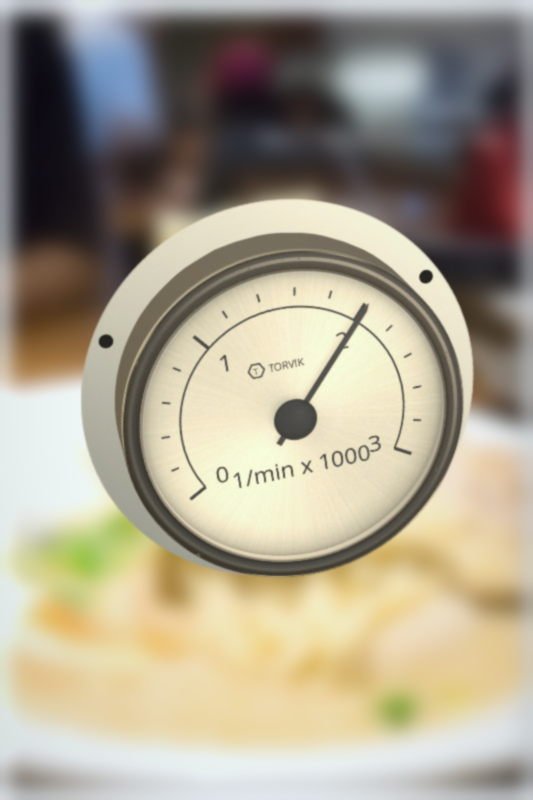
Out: rpm 2000
